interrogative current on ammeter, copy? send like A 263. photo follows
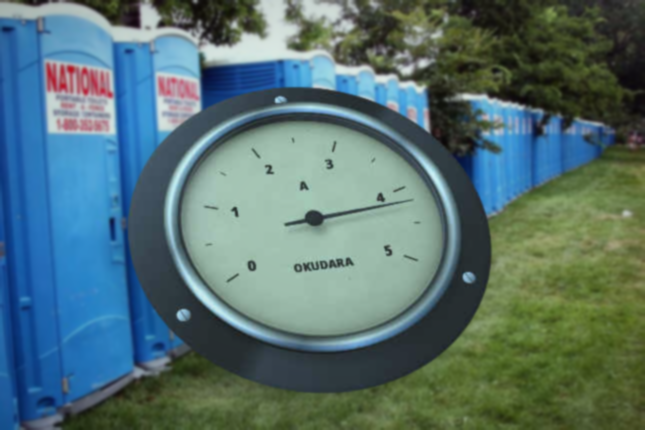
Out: A 4.25
